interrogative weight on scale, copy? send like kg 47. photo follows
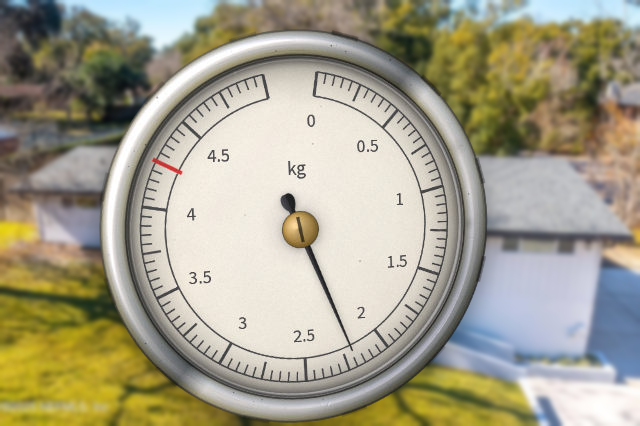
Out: kg 2.2
